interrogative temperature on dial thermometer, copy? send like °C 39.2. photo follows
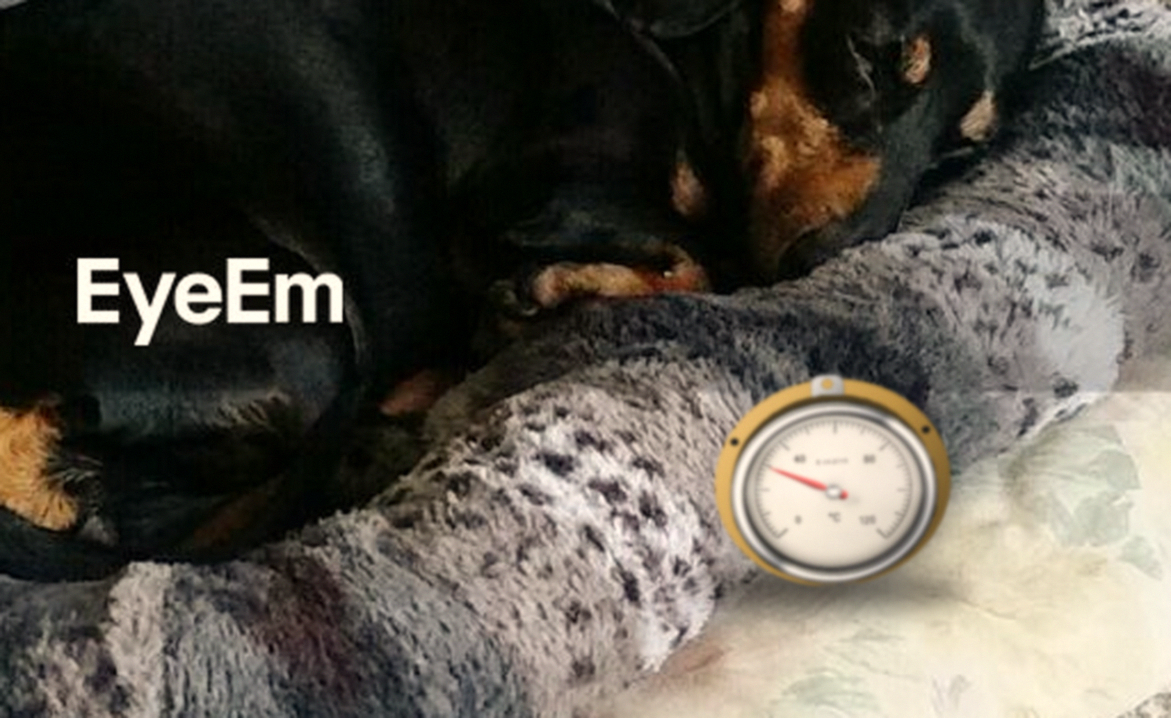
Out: °C 30
